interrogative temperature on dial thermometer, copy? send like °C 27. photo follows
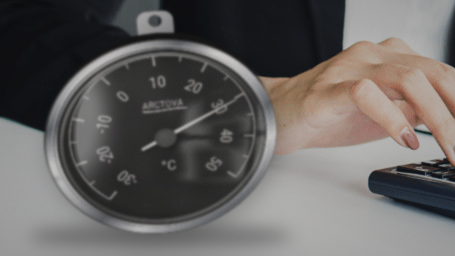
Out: °C 30
